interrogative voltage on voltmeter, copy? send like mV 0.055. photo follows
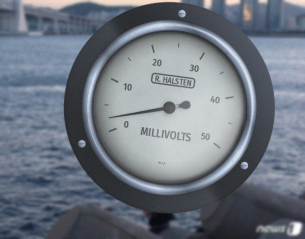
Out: mV 2.5
